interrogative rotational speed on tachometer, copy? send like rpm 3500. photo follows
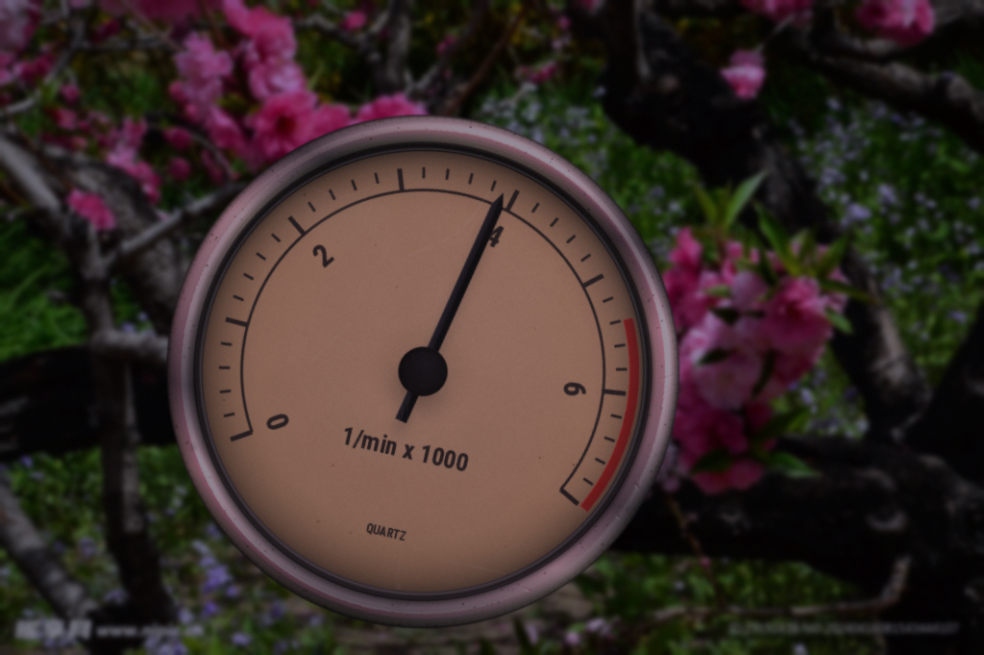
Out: rpm 3900
